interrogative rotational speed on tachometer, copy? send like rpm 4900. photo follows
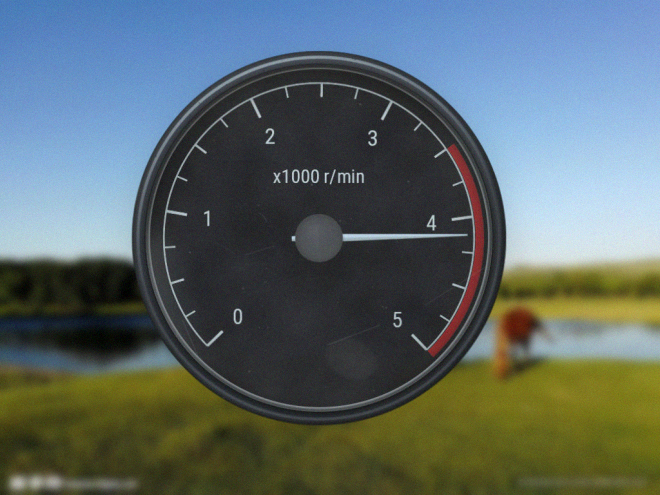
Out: rpm 4125
